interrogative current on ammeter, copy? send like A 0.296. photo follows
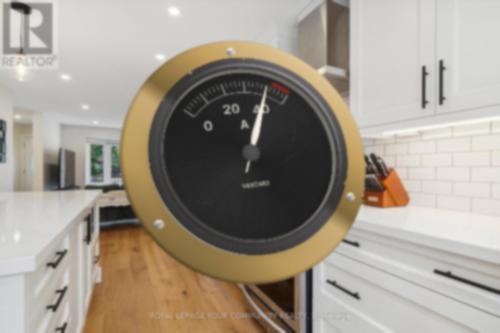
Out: A 40
